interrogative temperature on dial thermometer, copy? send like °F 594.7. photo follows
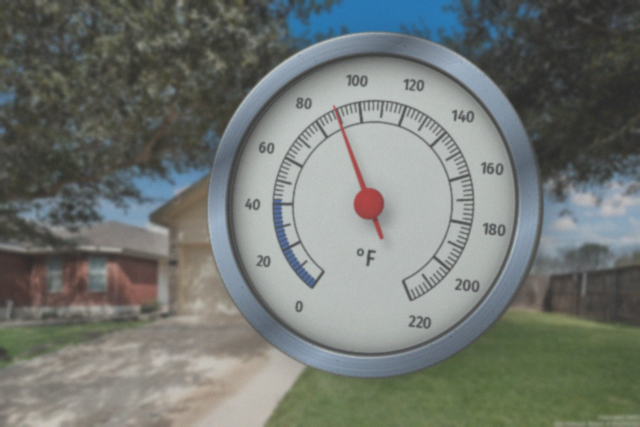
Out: °F 90
